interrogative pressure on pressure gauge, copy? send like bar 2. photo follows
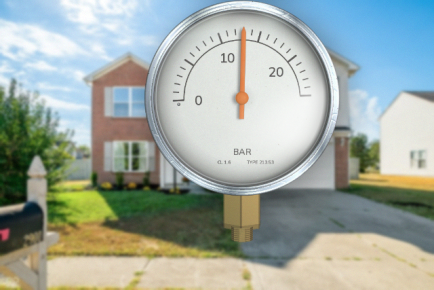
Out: bar 13
